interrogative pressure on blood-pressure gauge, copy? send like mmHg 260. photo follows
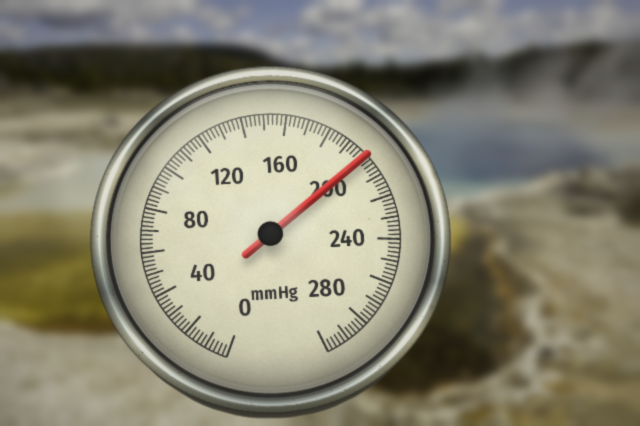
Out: mmHg 200
